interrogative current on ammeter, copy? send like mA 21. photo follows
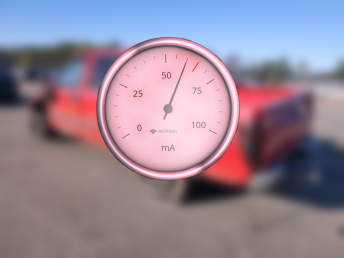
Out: mA 60
